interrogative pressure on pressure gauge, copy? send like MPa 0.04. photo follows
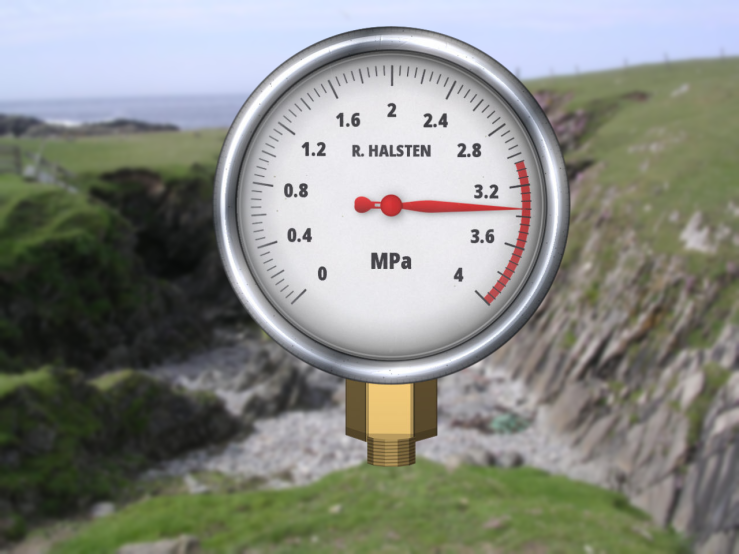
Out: MPa 3.35
